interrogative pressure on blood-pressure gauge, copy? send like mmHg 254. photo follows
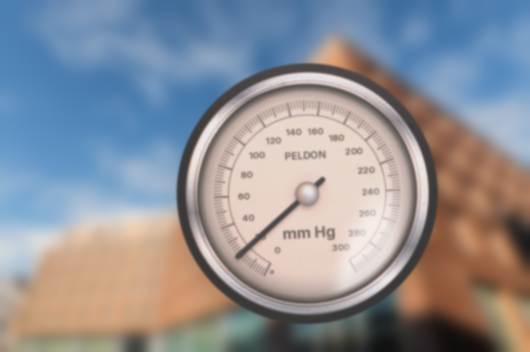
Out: mmHg 20
